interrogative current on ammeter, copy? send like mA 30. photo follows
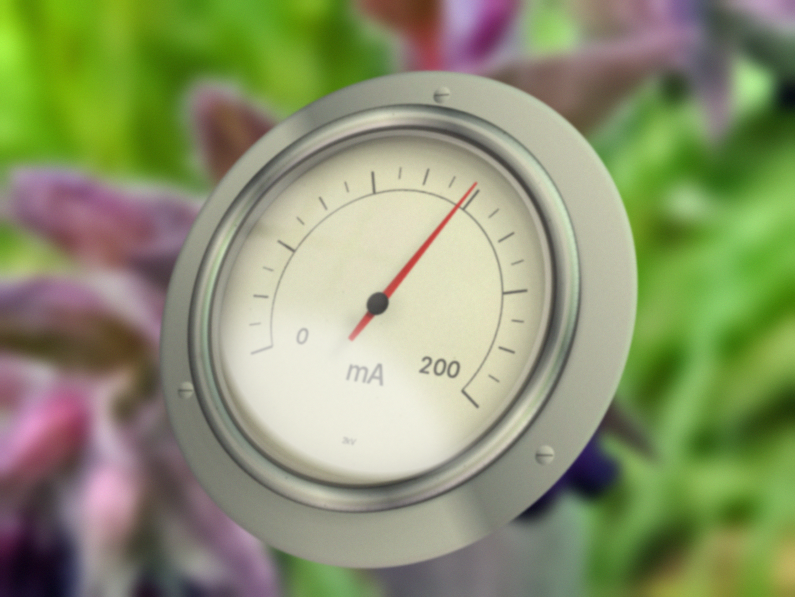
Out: mA 120
